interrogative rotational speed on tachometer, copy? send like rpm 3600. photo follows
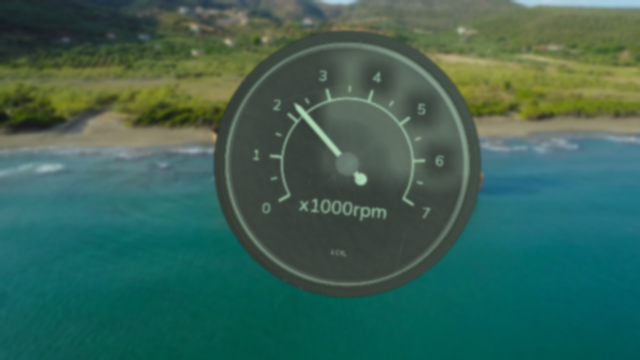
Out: rpm 2250
